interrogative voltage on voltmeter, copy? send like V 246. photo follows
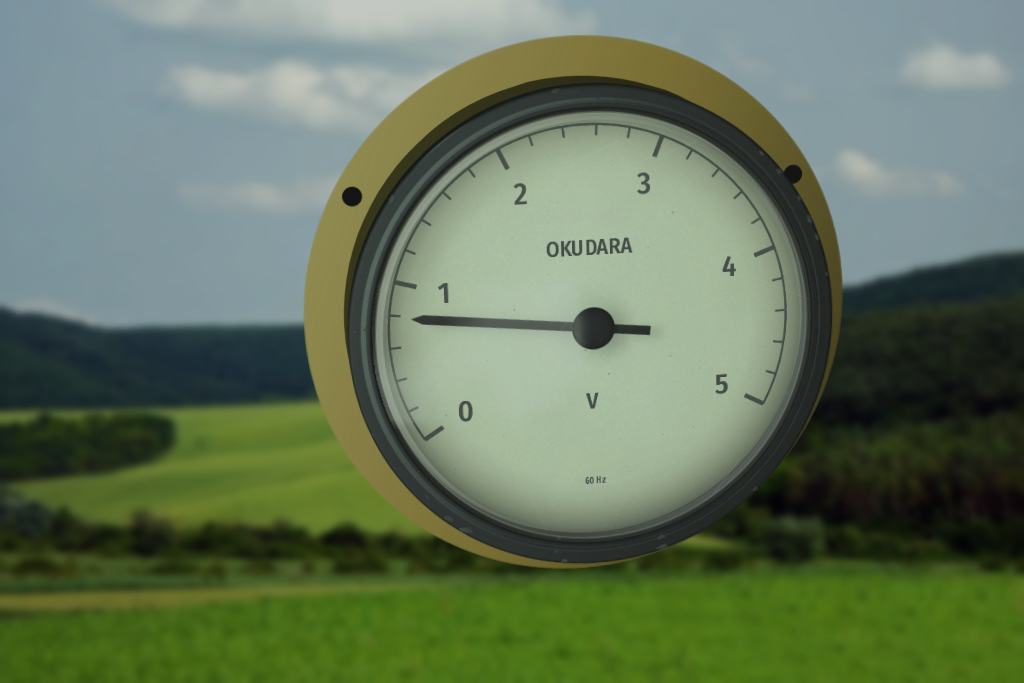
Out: V 0.8
